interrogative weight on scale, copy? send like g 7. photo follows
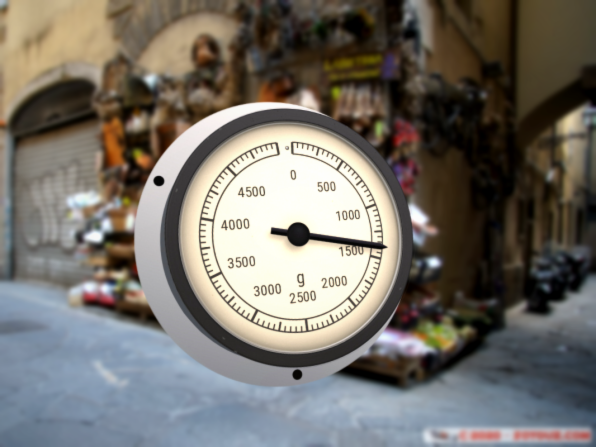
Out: g 1400
